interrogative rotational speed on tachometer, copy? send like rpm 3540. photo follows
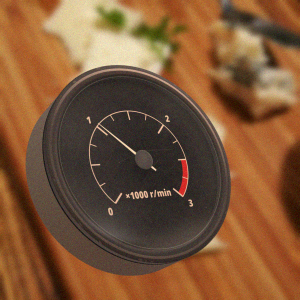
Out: rpm 1000
